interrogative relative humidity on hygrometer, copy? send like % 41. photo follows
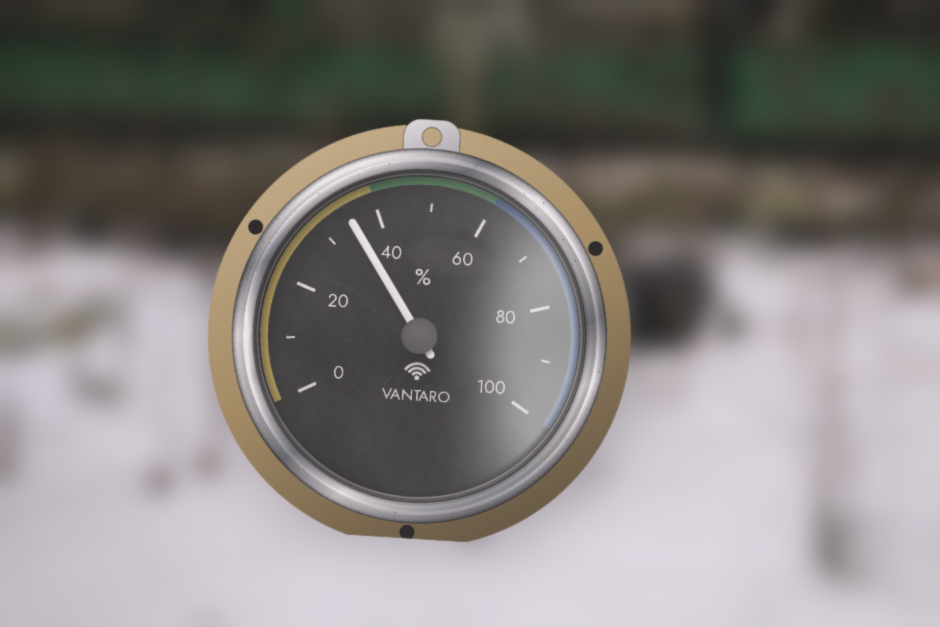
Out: % 35
